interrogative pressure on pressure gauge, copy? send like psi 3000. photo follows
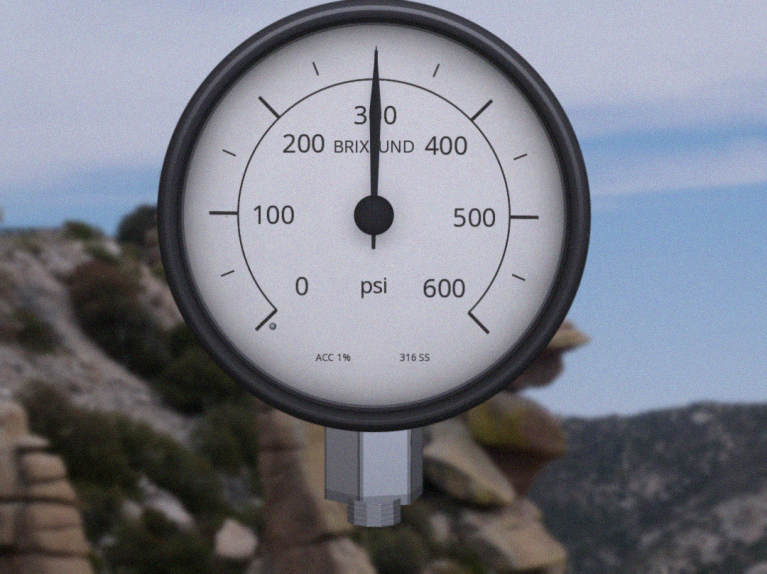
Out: psi 300
